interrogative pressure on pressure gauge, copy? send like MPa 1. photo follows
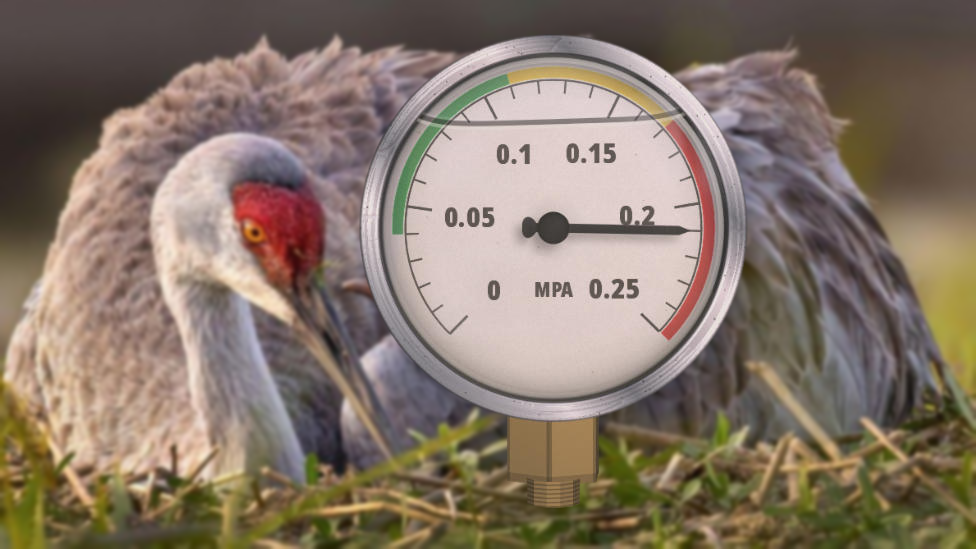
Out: MPa 0.21
